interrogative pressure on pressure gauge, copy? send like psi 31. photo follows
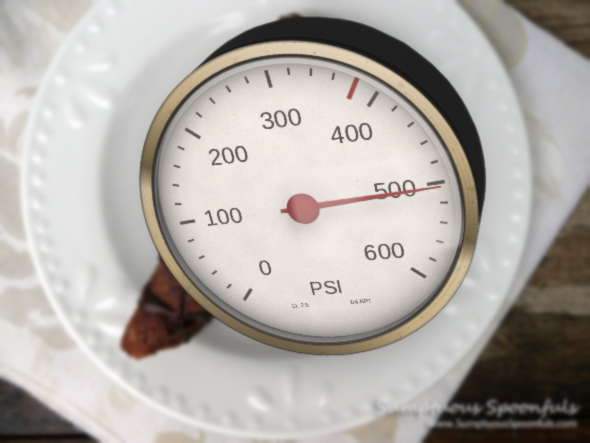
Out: psi 500
